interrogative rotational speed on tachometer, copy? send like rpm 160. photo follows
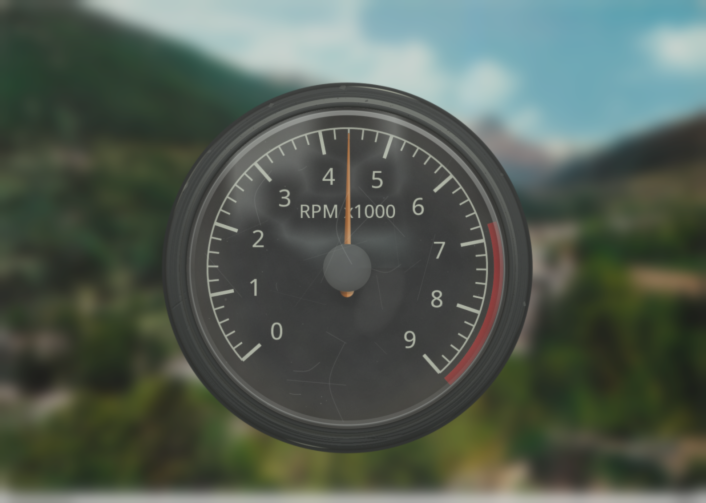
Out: rpm 4400
